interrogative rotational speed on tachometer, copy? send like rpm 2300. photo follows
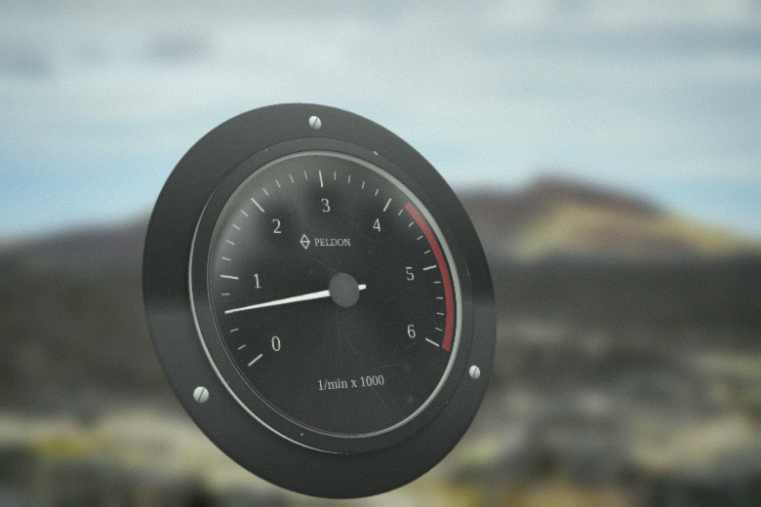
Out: rpm 600
